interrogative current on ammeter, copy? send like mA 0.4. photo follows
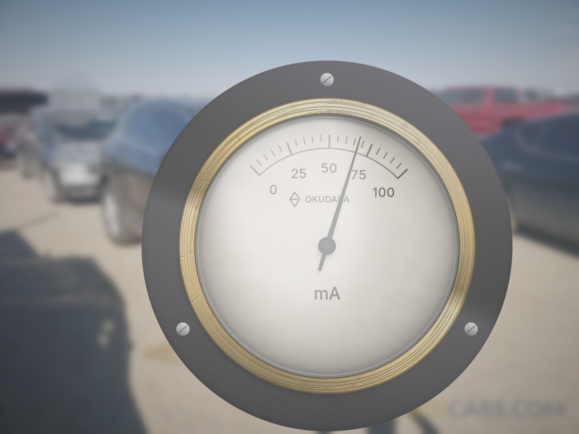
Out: mA 67.5
